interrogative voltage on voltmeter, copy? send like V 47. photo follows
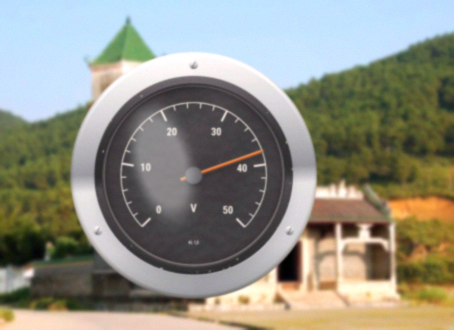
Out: V 38
